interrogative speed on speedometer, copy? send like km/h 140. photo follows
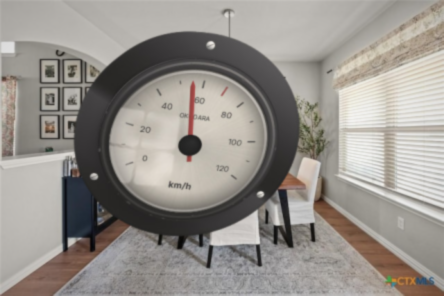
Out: km/h 55
